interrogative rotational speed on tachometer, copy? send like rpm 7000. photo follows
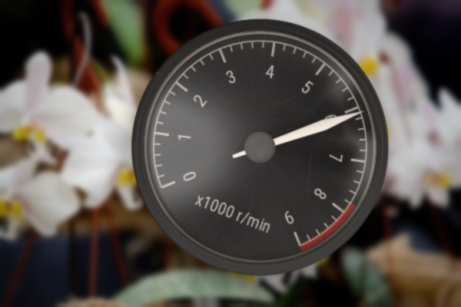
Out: rpm 6100
